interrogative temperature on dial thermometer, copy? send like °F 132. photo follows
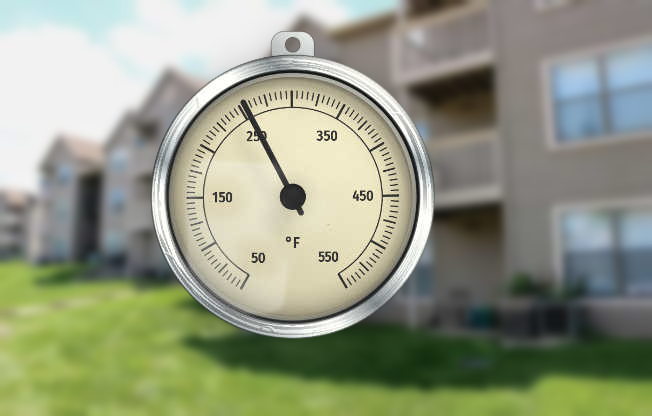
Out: °F 255
